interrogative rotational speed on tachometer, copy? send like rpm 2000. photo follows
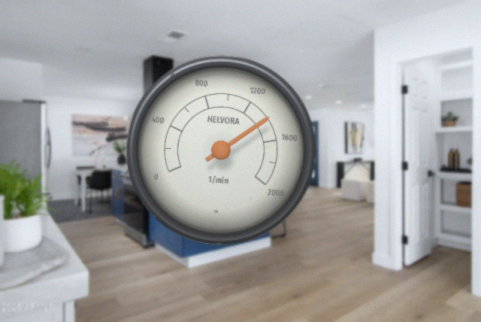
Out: rpm 1400
